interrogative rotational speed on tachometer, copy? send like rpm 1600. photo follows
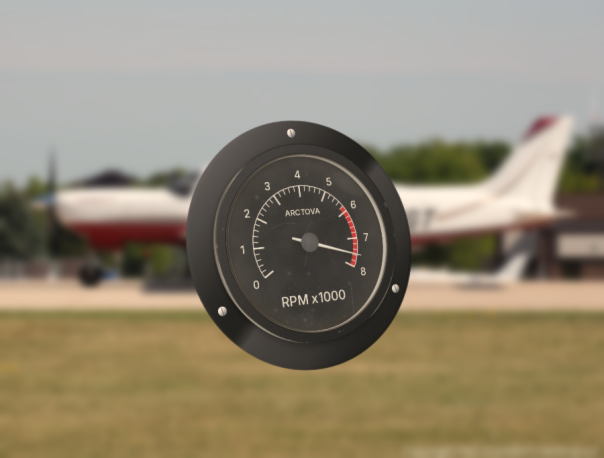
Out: rpm 7600
